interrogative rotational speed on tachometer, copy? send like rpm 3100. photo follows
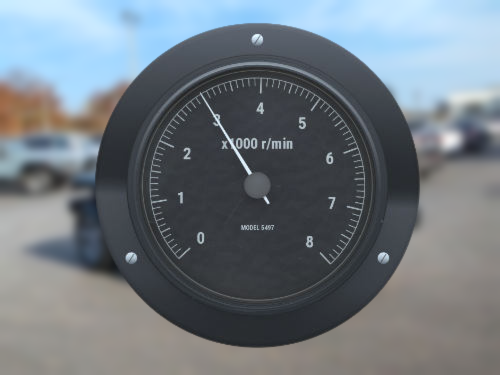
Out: rpm 3000
